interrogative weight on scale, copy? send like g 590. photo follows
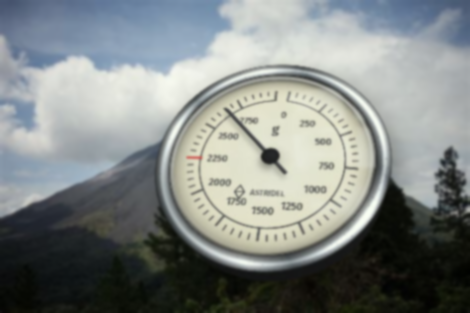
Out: g 2650
